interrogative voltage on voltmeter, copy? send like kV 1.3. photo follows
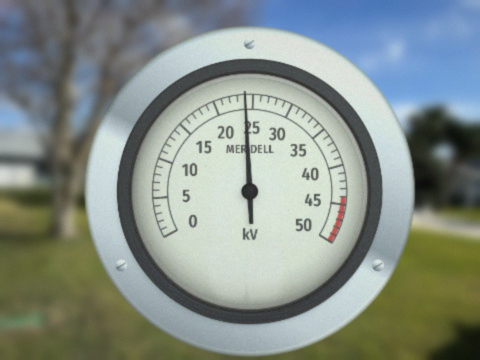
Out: kV 24
